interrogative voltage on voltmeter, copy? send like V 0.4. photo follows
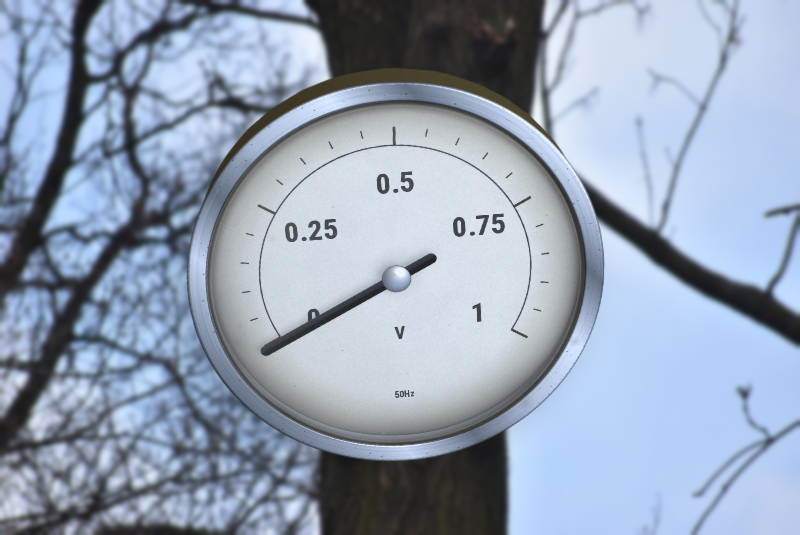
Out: V 0
